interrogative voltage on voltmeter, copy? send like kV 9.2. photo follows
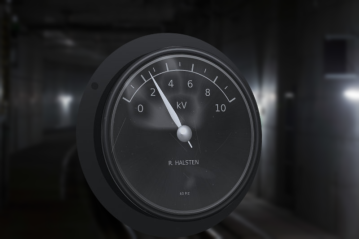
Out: kV 2.5
